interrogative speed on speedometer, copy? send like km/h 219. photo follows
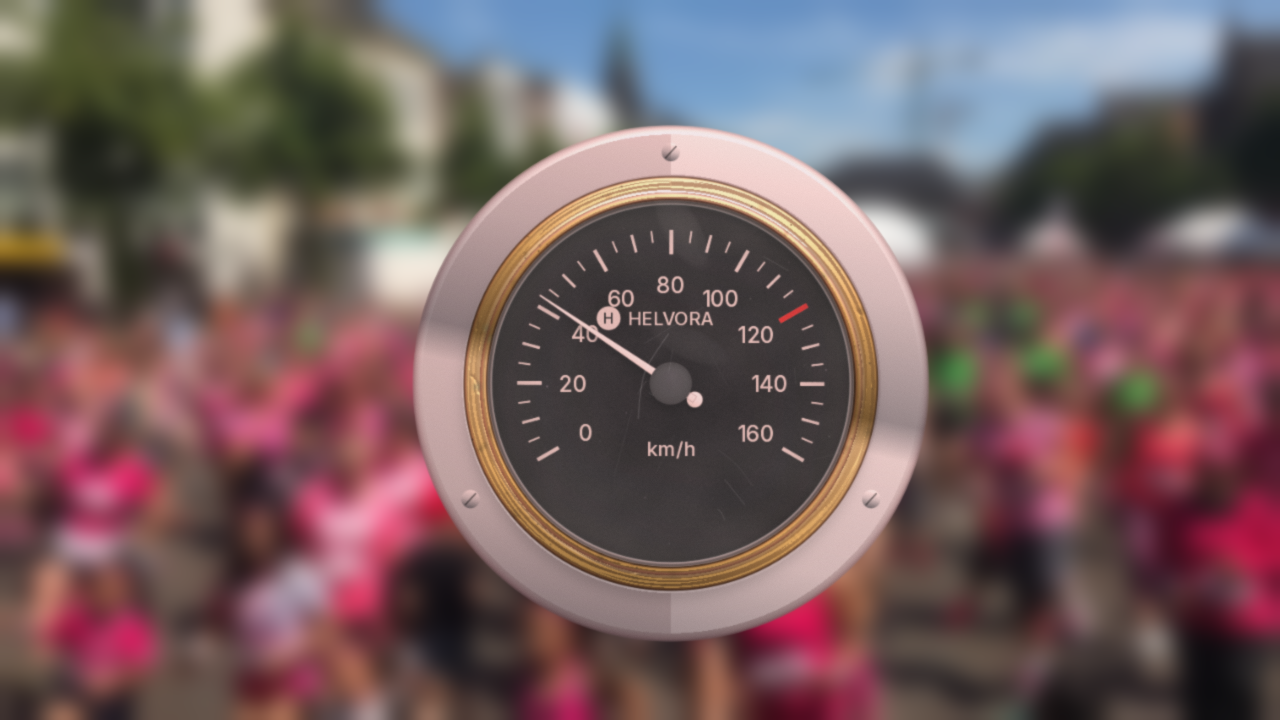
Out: km/h 42.5
